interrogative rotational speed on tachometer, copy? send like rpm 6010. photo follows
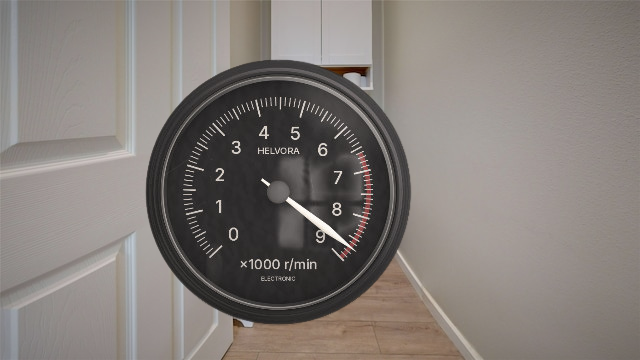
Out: rpm 8700
